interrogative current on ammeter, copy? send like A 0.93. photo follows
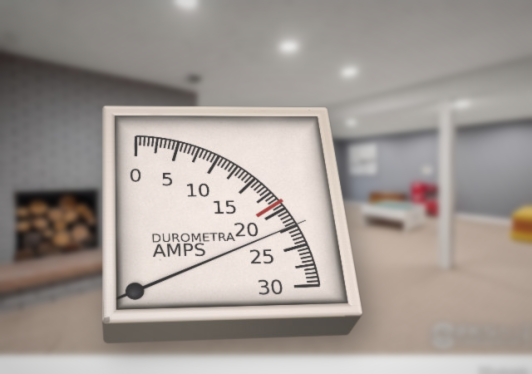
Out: A 22.5
